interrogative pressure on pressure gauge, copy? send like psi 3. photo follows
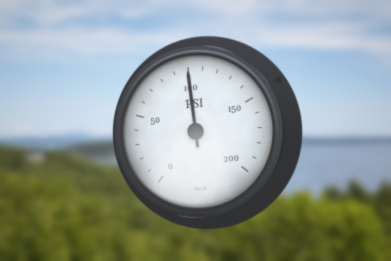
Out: psi 100
